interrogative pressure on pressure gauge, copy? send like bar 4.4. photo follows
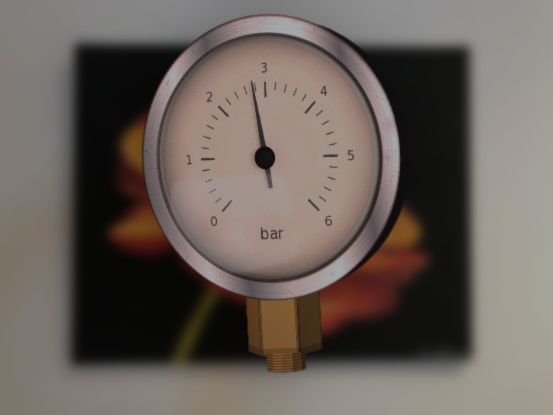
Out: bar 2.8
